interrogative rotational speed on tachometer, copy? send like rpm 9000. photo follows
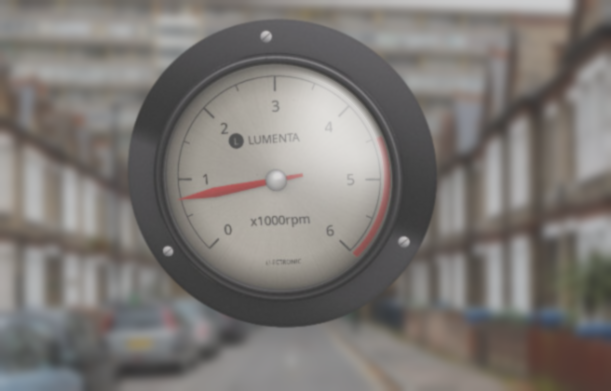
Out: rpm 750
